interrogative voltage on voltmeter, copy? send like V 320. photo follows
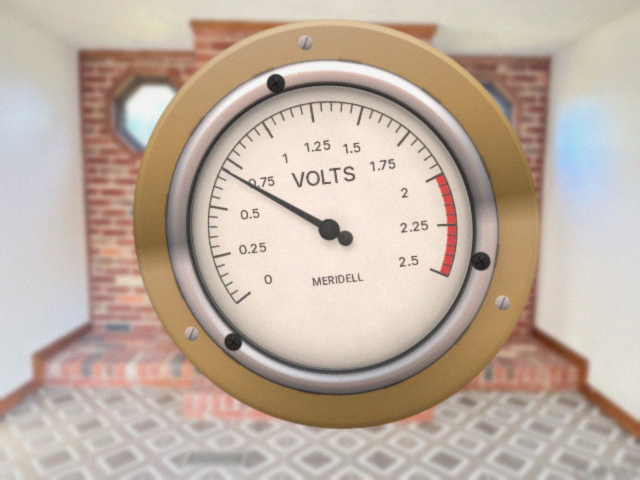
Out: V 0.7
